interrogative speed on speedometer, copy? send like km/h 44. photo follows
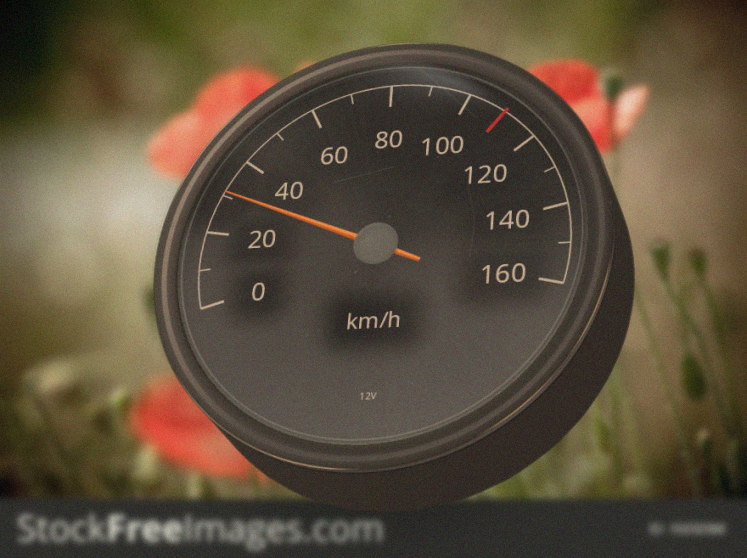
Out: km/h 30
